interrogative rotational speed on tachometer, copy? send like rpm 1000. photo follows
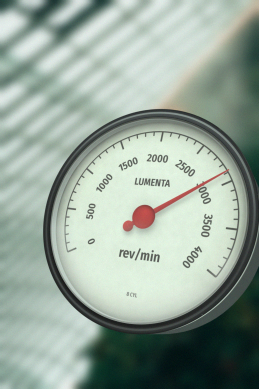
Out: rpm 2900
